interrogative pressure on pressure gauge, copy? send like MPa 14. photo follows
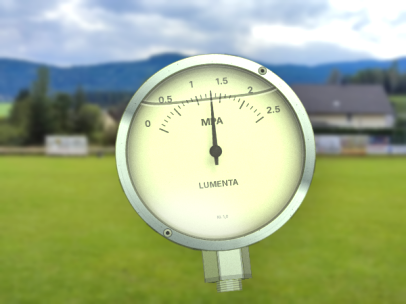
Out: MPa 1.3
